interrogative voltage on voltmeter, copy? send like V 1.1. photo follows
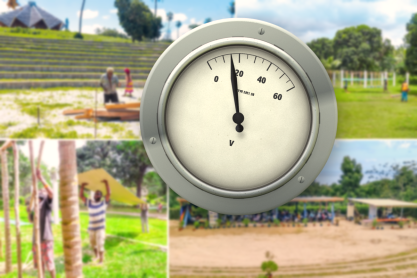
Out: V 15
